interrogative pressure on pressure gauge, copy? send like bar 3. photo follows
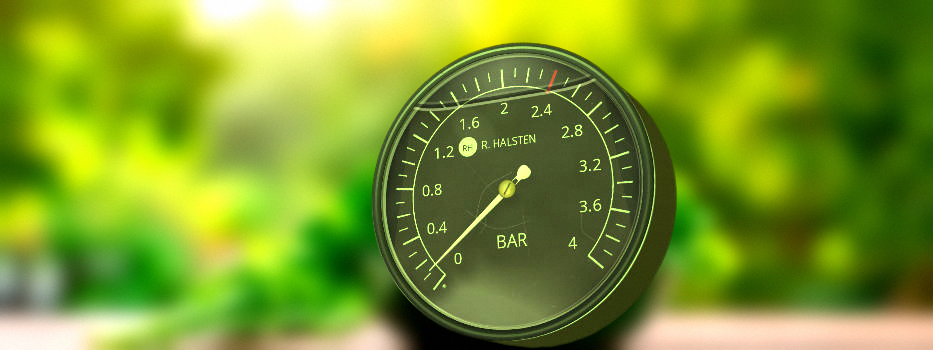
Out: bar 0.1
